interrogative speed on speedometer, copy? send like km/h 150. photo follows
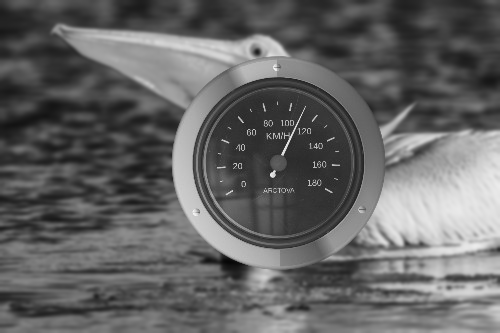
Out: km/h 110
